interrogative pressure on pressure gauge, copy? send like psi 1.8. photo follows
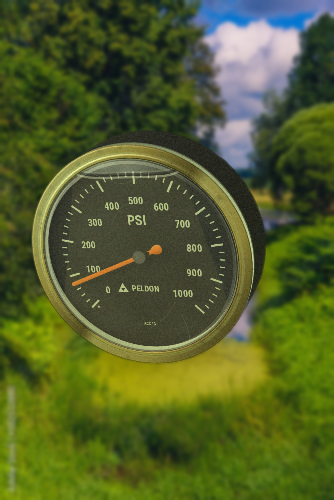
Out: psi 80
